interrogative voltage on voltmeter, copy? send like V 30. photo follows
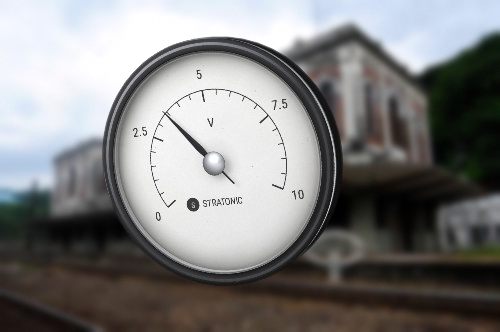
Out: V 3.5
